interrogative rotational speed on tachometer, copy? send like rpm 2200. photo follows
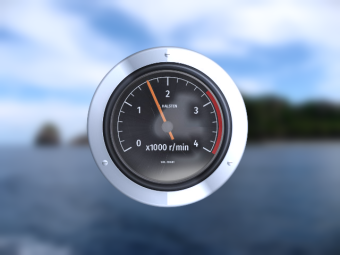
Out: rpm 1600
